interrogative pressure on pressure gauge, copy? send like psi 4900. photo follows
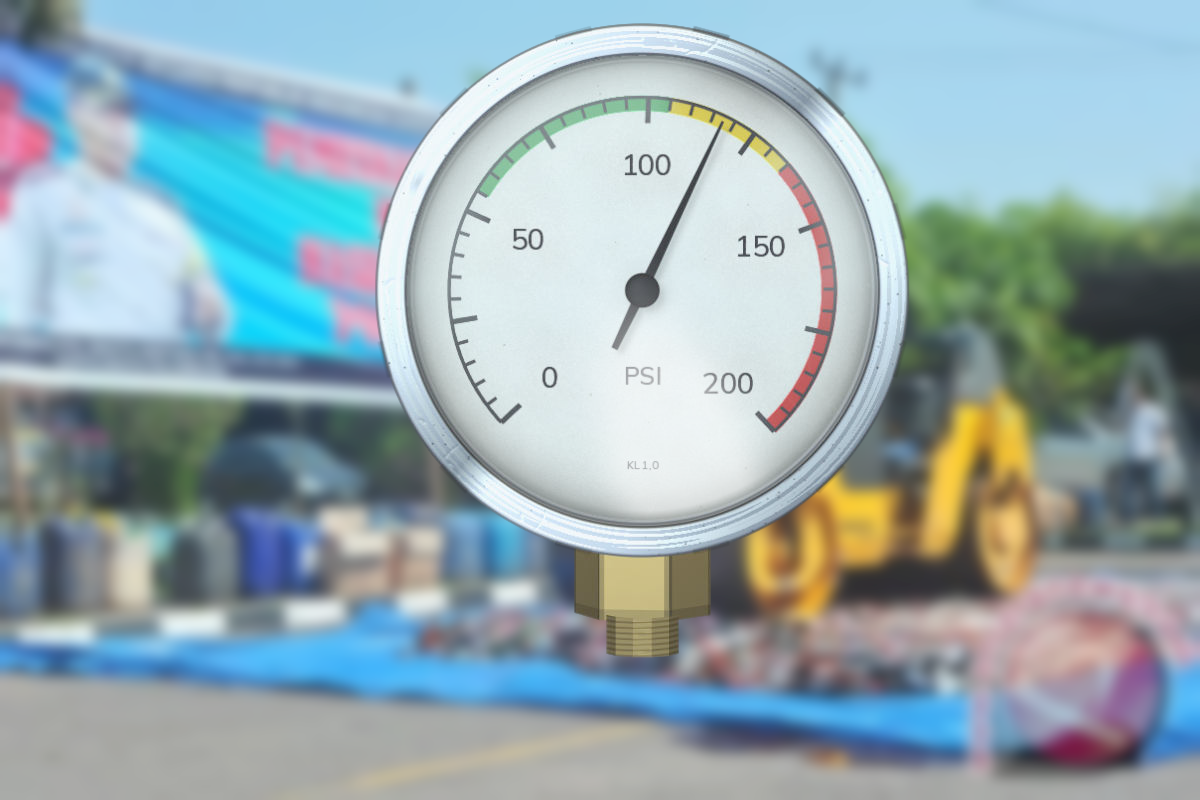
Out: psi 117.5
